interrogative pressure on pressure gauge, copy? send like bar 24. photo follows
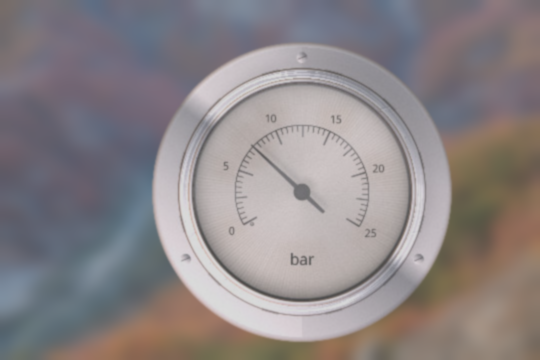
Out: bar 7.5
